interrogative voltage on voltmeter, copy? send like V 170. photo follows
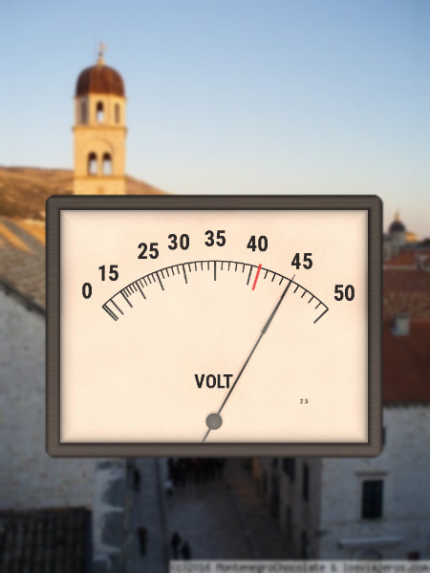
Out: V 45
